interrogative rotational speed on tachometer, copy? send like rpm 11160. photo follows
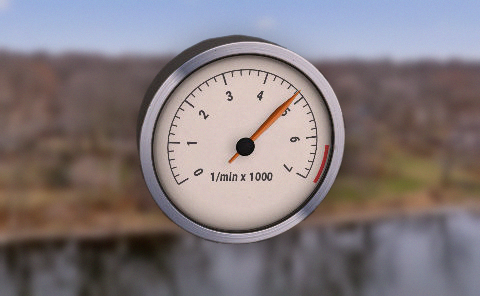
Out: rpm 4800
